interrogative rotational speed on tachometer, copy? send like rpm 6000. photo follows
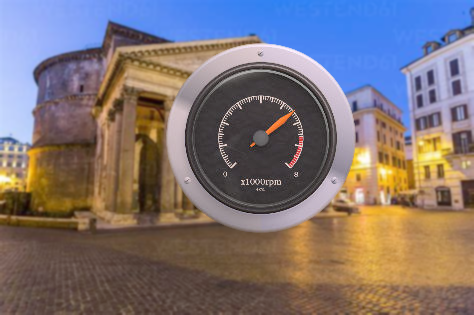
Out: rpm 5500
